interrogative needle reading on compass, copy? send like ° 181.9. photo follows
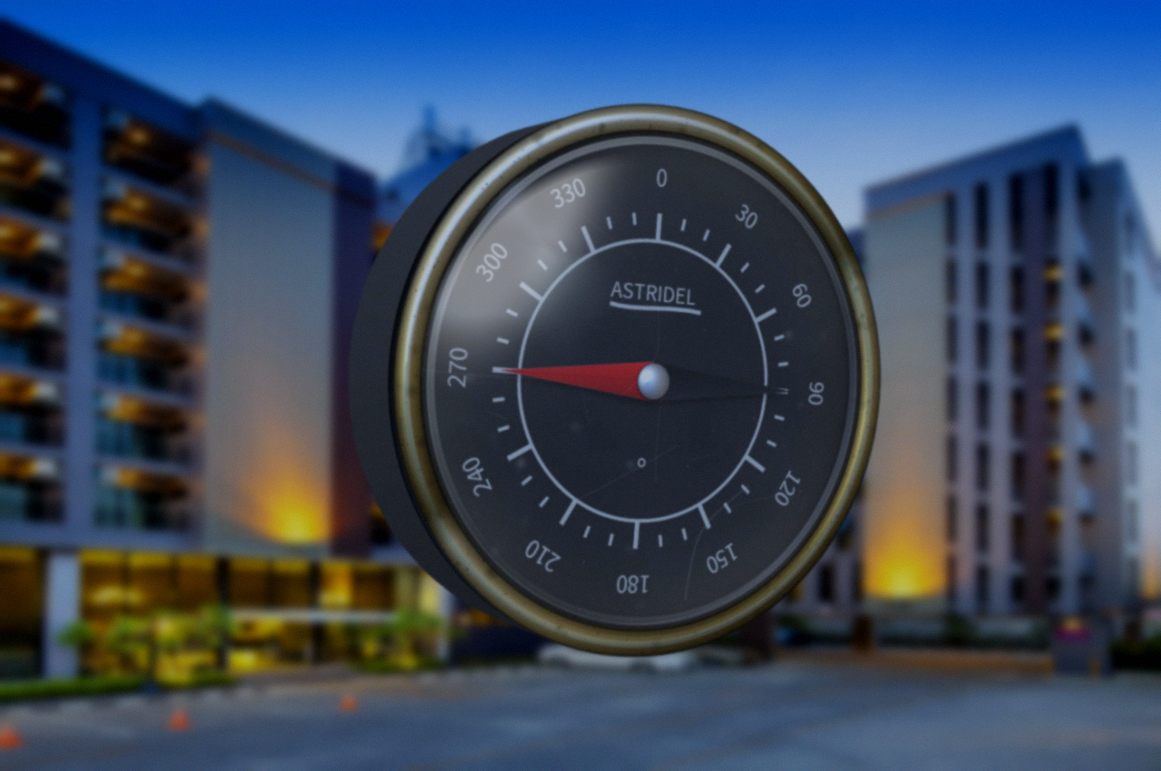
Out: ° 270
